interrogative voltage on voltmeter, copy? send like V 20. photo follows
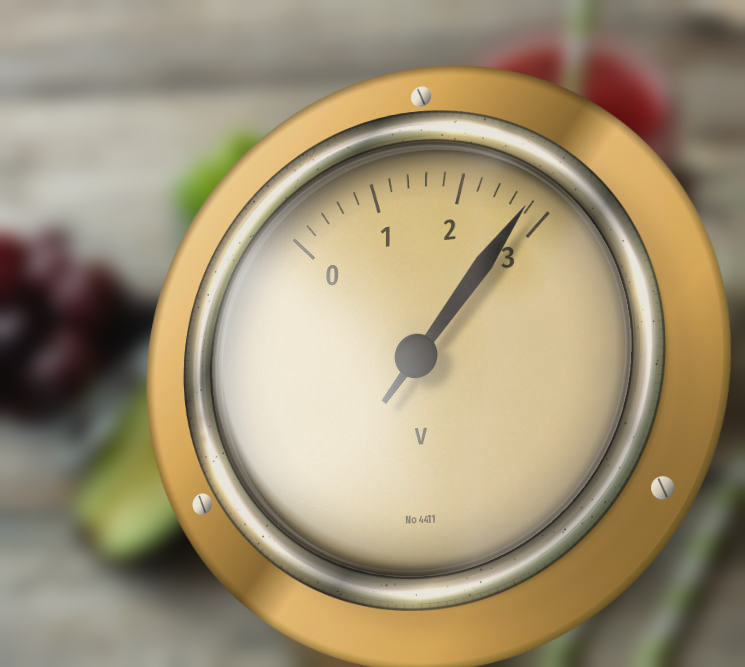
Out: V 2.8
